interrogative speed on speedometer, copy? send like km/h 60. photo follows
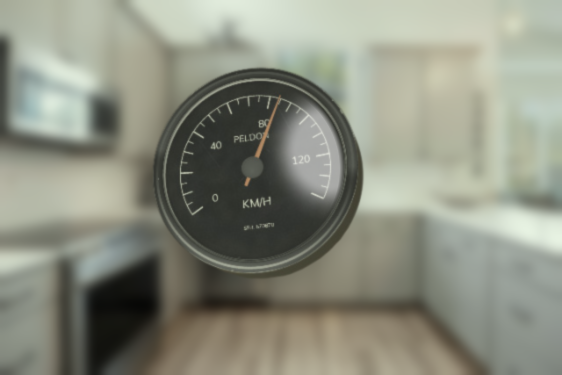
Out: km/h 85
